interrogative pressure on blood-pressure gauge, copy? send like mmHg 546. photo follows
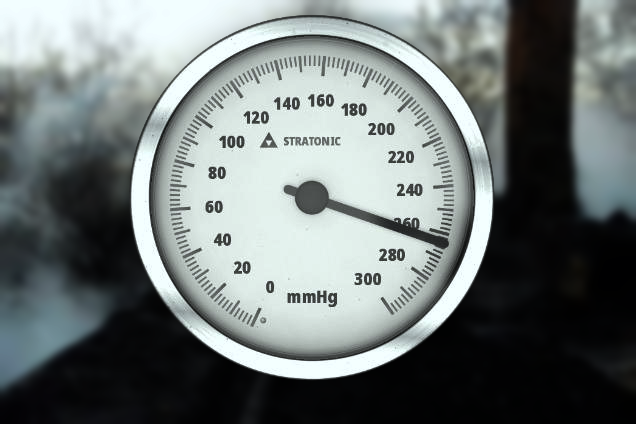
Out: mmHg 264
